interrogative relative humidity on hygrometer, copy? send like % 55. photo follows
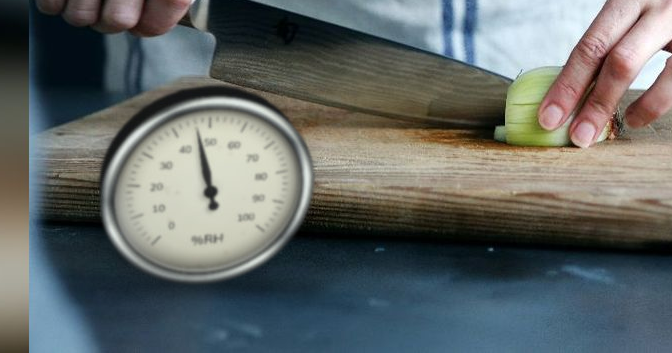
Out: % 46
